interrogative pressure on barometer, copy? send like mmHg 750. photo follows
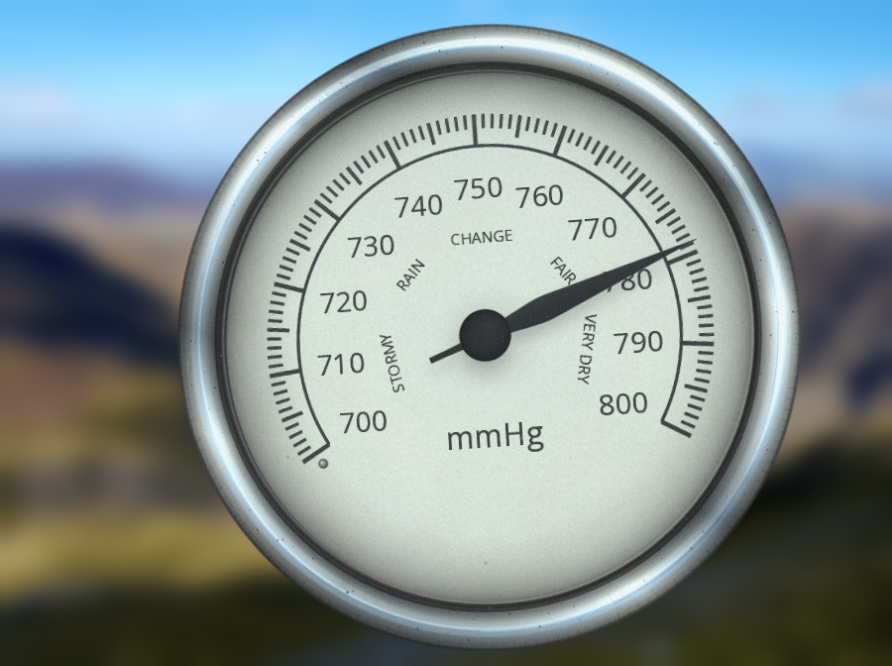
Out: mmHg 779
